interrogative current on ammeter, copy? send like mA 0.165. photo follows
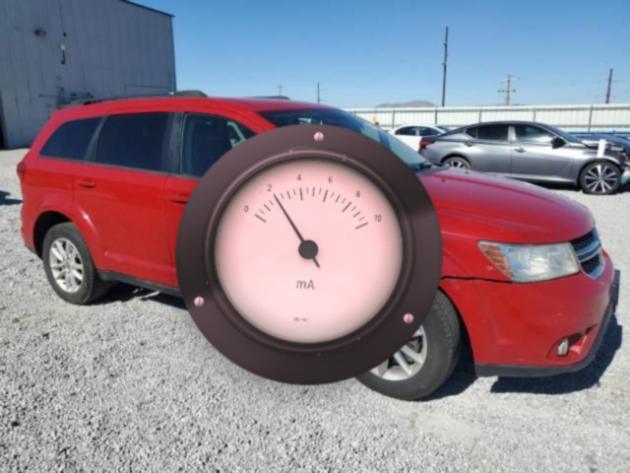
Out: mA 2
